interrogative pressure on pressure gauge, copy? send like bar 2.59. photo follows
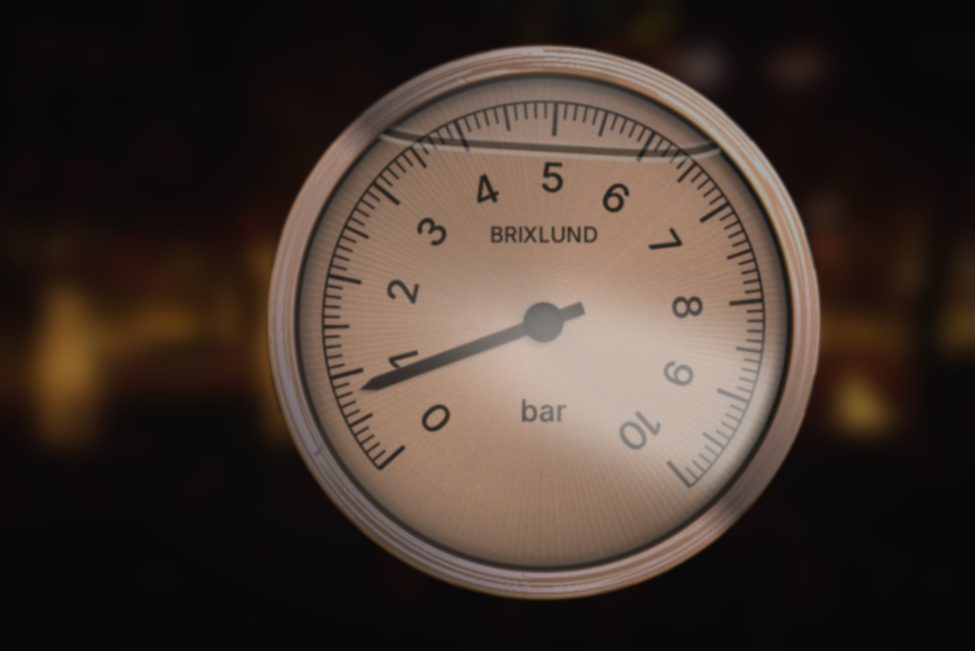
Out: bar 0.8
